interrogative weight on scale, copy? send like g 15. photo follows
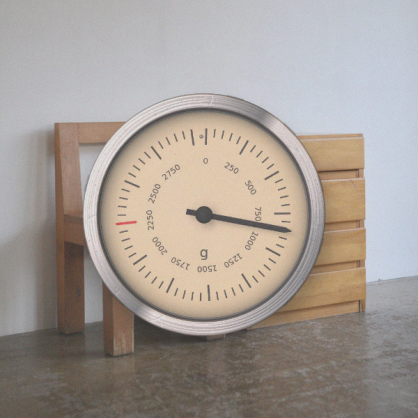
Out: g 850
